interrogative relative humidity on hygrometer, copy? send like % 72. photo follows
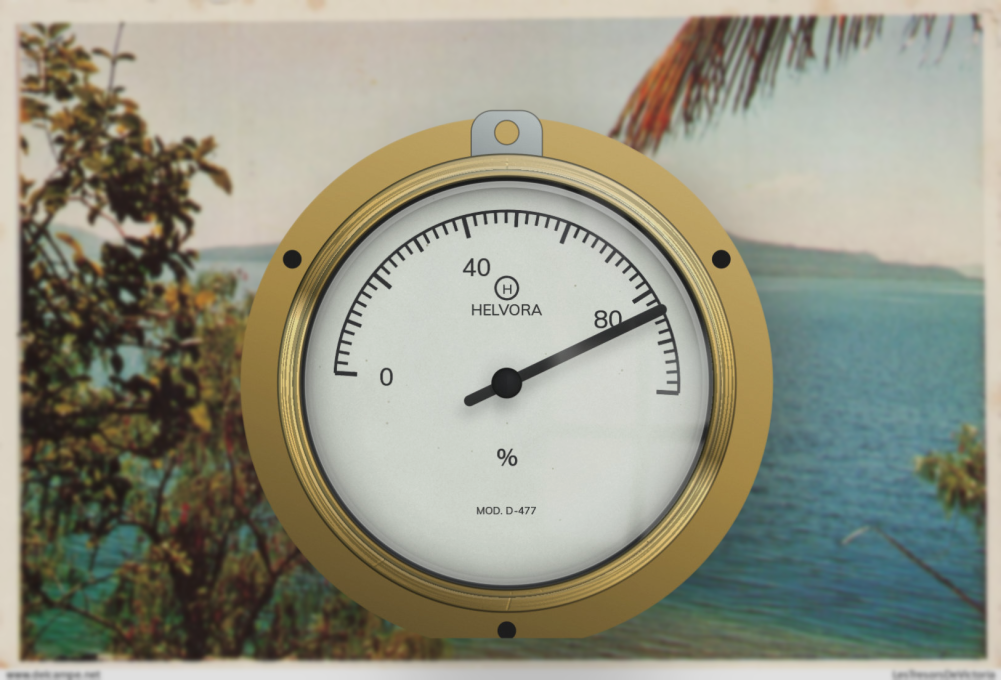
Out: % 84
